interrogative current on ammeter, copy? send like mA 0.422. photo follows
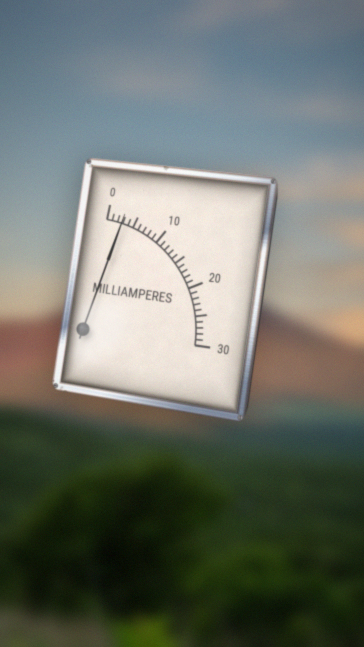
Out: mA 3
